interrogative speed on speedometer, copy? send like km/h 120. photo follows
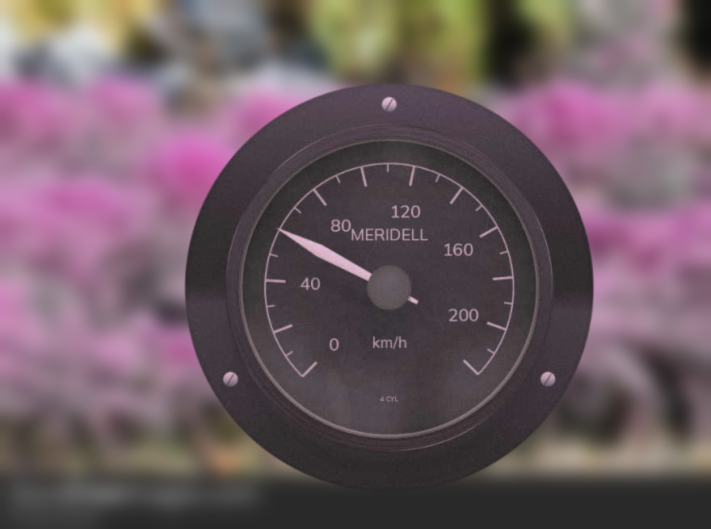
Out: km/h 60
